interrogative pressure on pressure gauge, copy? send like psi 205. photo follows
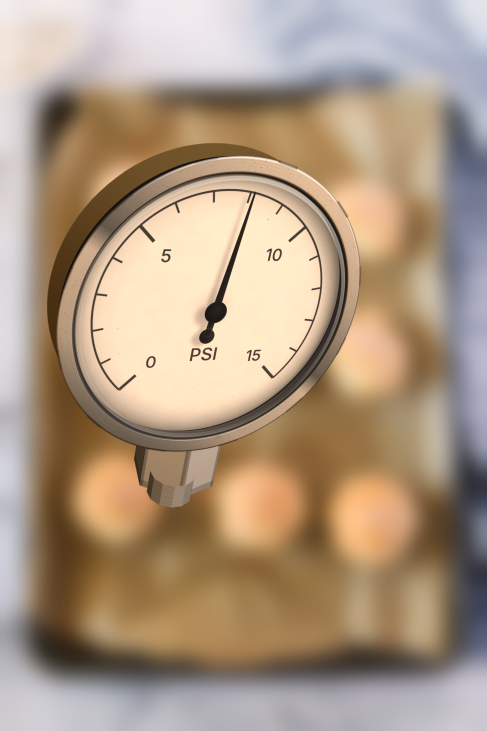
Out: psi 8
